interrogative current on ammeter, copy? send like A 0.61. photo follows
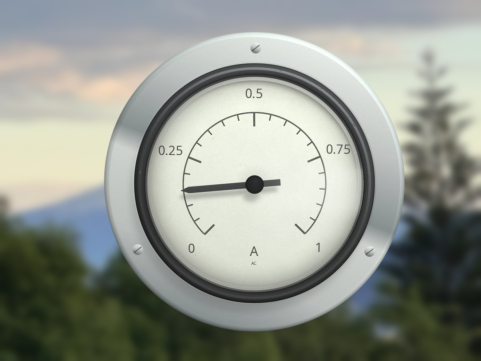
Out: A 0.15
